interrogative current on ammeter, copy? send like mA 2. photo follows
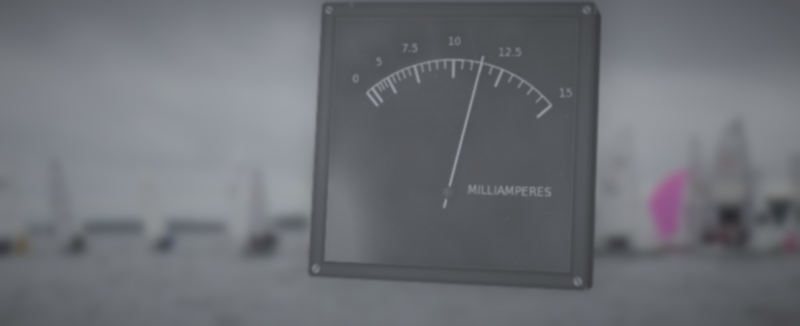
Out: mA 11.5
